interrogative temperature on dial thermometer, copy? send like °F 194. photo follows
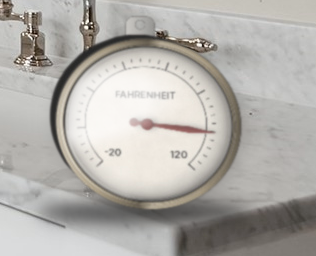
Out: °F 100
